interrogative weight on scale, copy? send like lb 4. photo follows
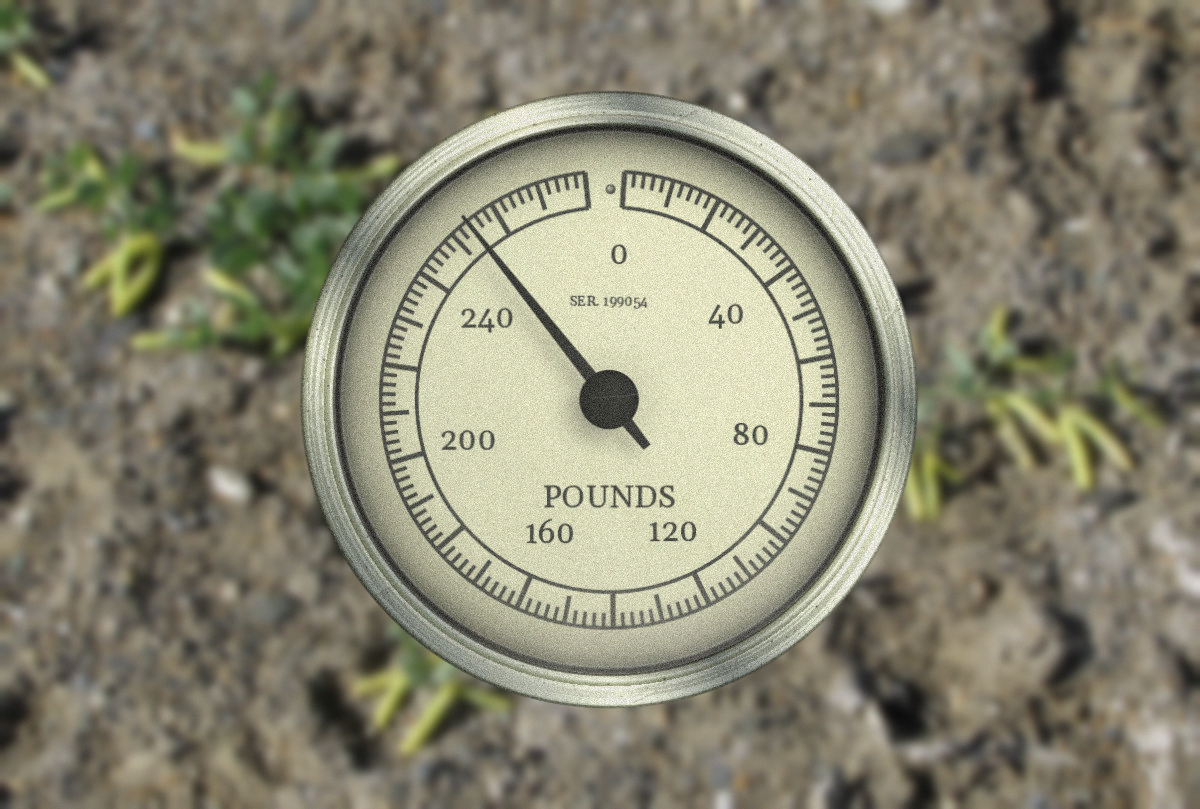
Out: lb 254
